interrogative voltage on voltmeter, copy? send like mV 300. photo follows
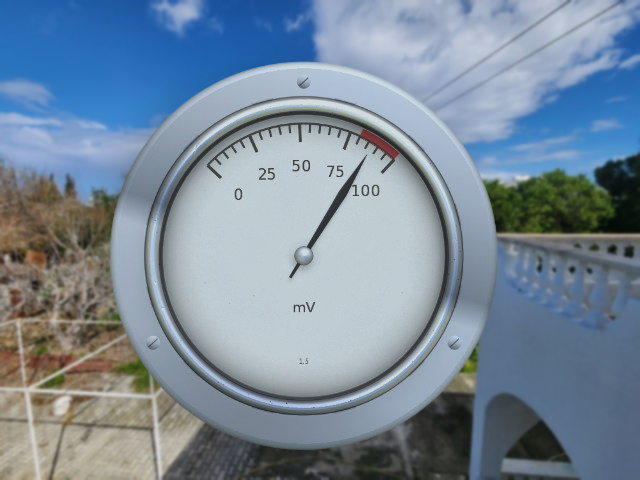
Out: mV 87.5
